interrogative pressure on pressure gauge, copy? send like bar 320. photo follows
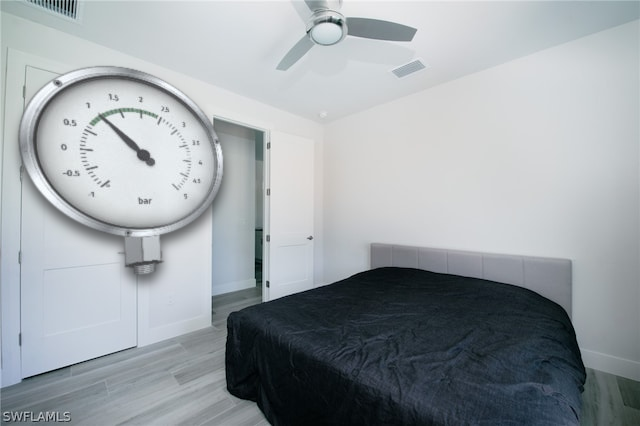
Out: bar 1
